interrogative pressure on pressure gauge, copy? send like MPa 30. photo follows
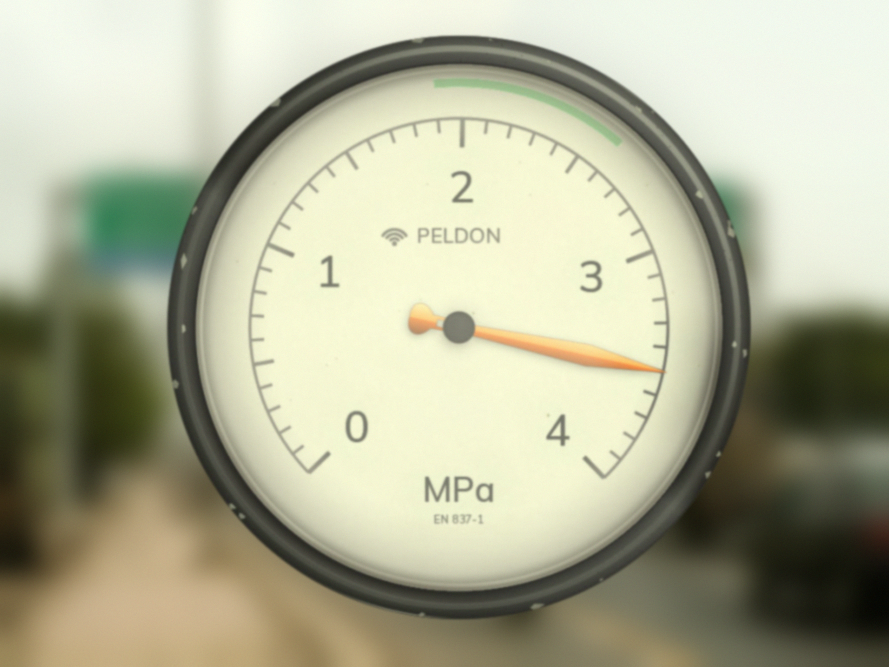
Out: MPa 3.5
